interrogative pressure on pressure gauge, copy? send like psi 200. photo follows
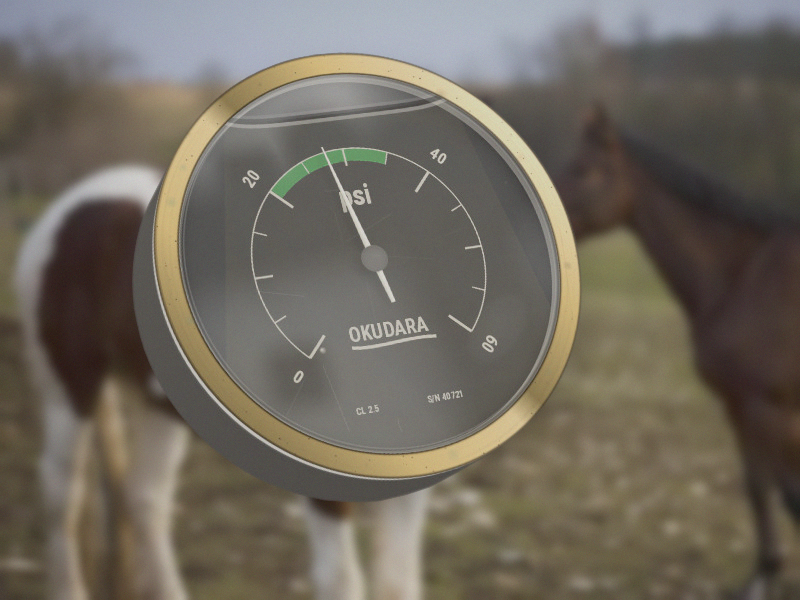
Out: psi 27.5
